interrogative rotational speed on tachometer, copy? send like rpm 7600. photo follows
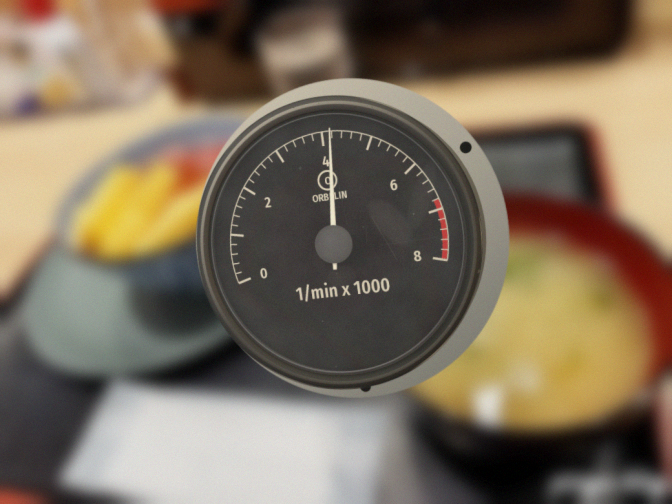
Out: rpm 4200
